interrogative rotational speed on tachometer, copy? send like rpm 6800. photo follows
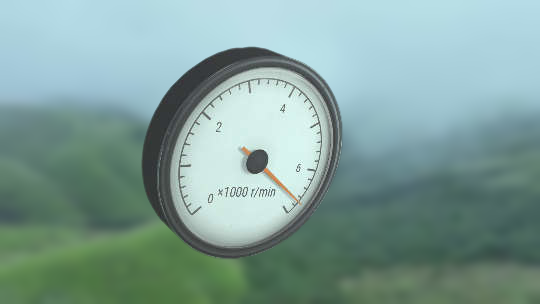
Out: rpm 6700
